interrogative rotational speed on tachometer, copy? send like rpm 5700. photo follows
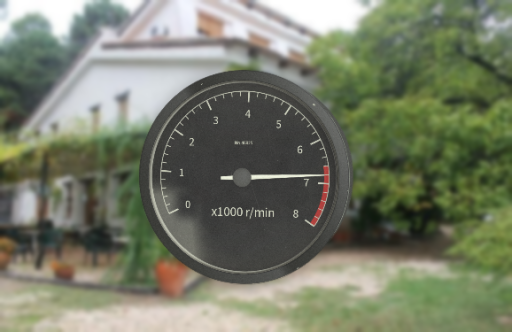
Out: rpm 6800
